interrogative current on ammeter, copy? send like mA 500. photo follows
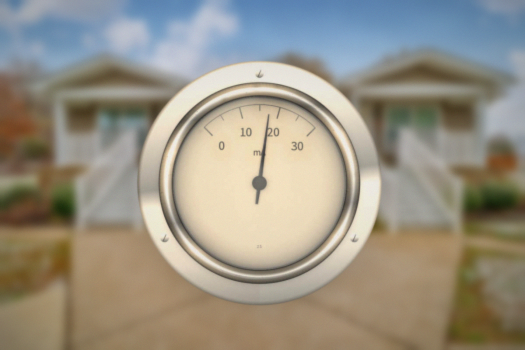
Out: mA 17.5
